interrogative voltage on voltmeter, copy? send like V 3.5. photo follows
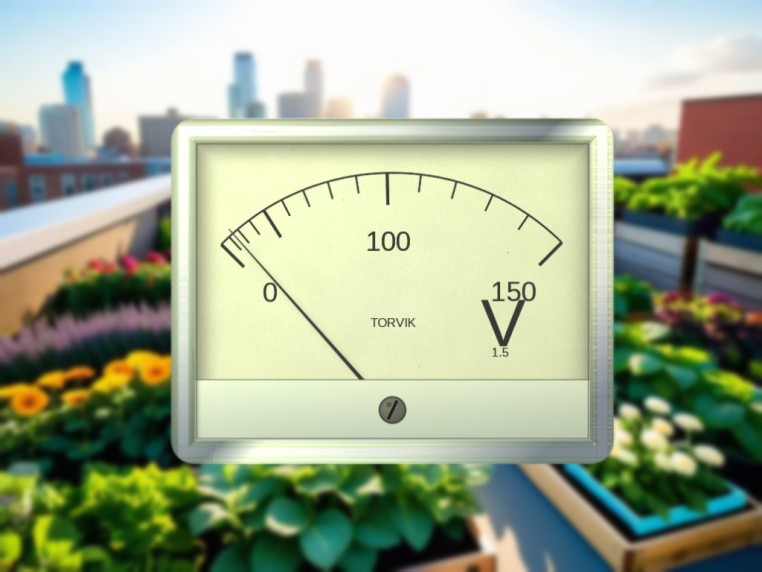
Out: V 25
